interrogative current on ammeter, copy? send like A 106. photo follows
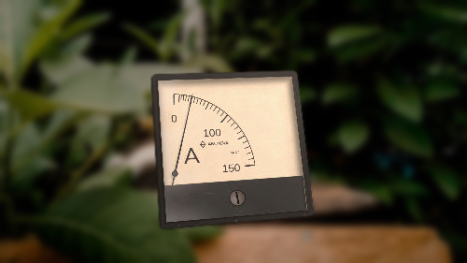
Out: A 50
